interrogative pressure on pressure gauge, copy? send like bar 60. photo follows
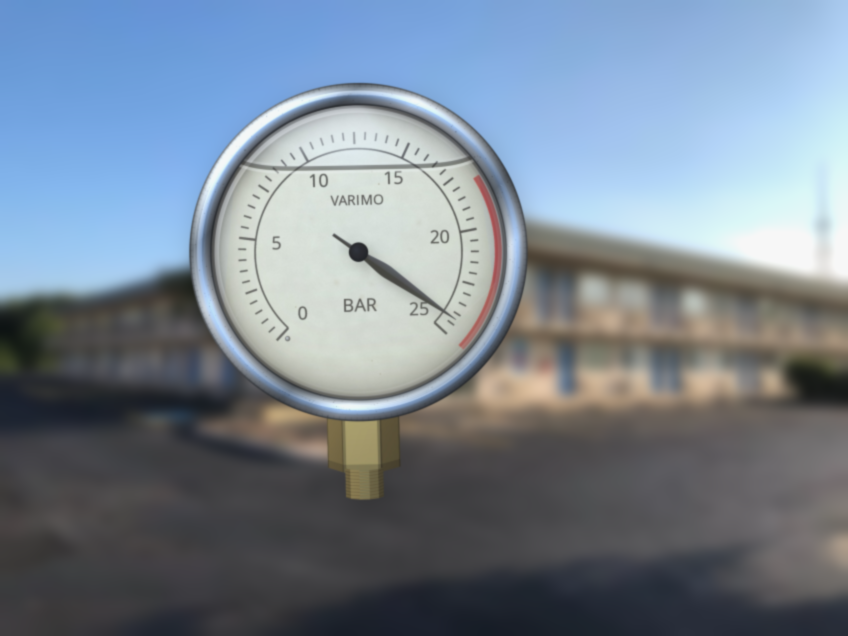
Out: bar 24.25
